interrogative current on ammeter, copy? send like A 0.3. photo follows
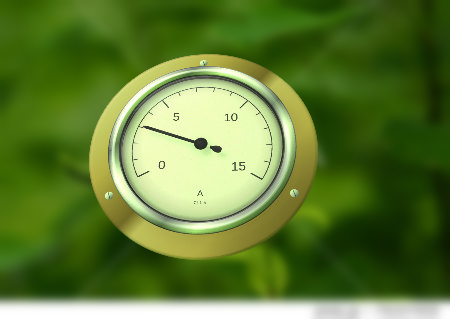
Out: A 3
